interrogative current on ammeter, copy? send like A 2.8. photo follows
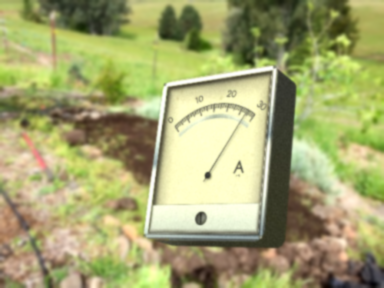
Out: A 27.5
